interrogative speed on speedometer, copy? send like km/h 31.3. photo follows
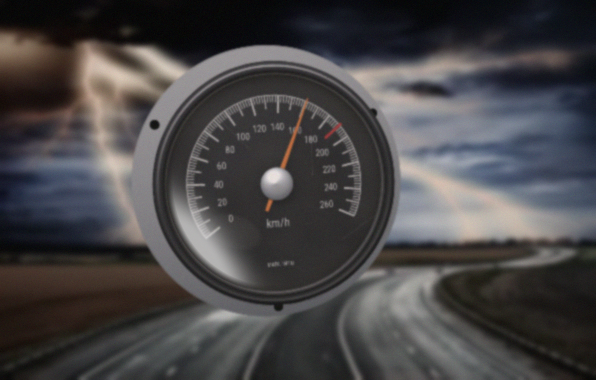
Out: km/h 160
